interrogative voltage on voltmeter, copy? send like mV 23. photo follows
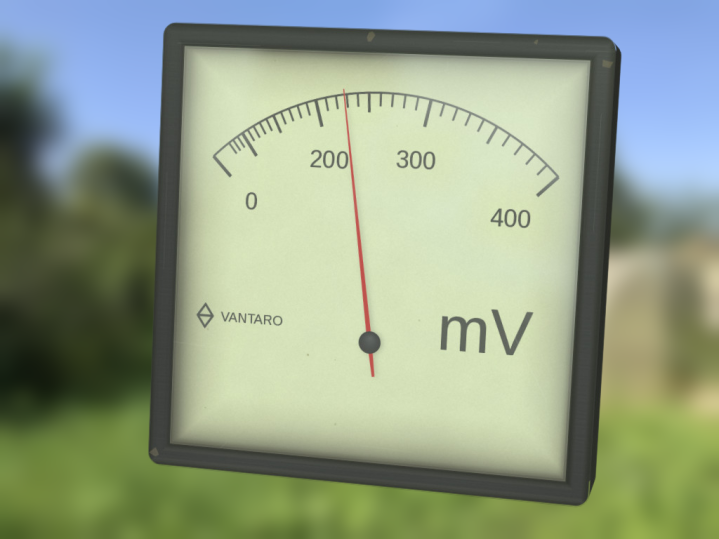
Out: mV 230
